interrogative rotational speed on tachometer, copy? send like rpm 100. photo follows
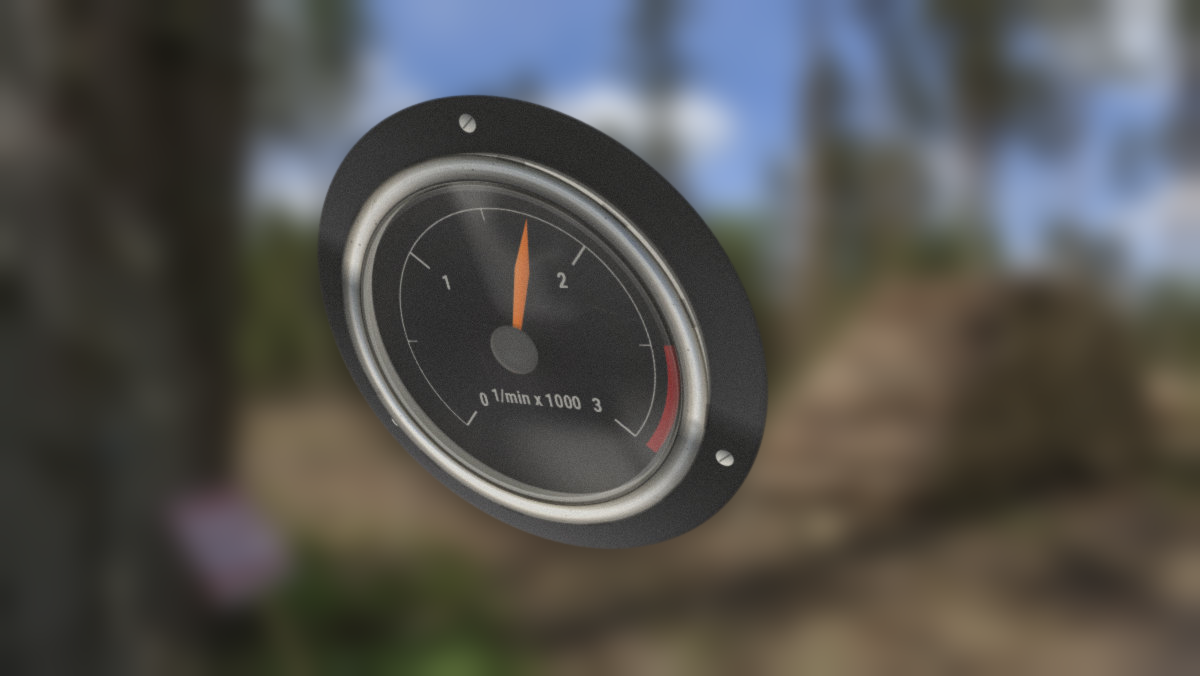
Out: rpm 1750
